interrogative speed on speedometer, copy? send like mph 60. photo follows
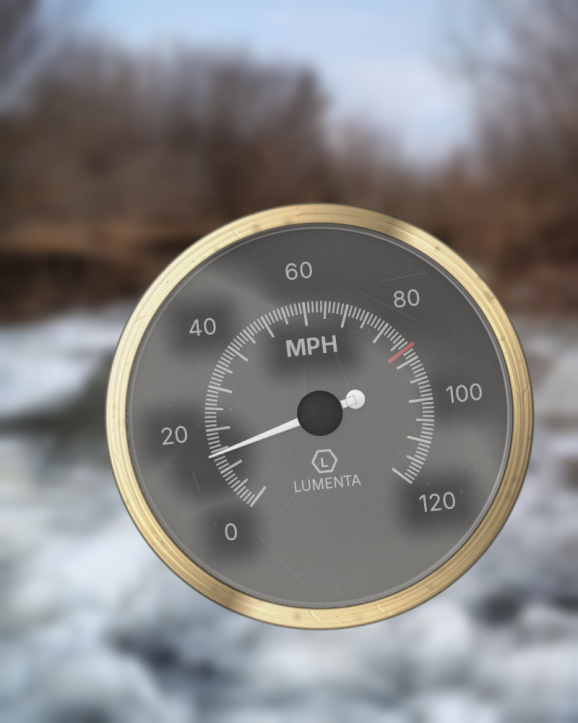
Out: mph 14
